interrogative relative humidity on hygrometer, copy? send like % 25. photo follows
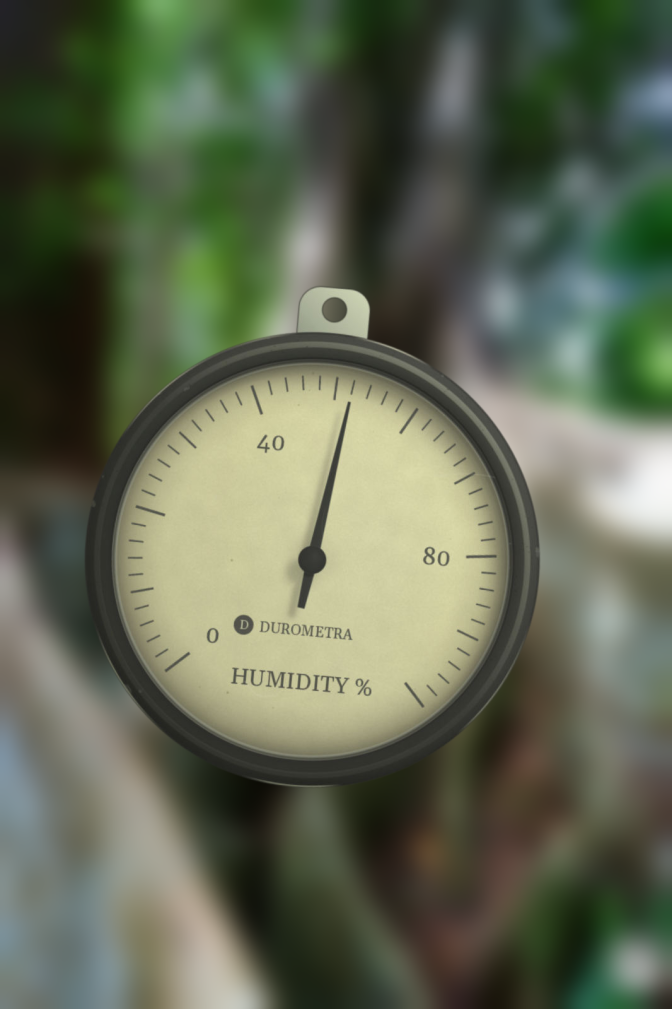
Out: % 52
